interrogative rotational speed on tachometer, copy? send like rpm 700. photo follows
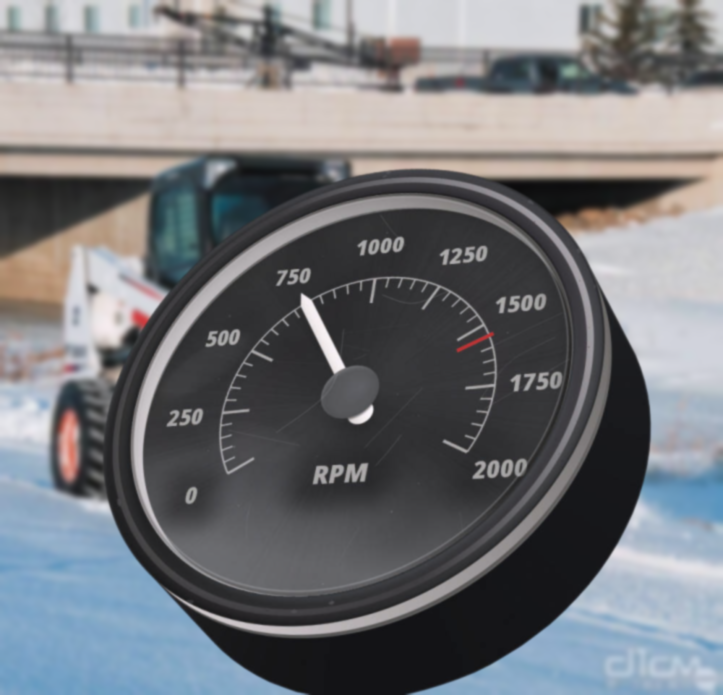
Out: rpm 750
